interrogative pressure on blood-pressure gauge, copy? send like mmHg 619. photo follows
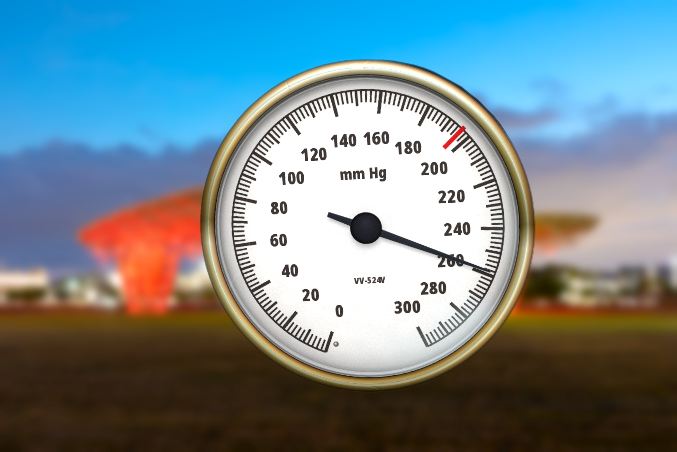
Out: mmHg 258
